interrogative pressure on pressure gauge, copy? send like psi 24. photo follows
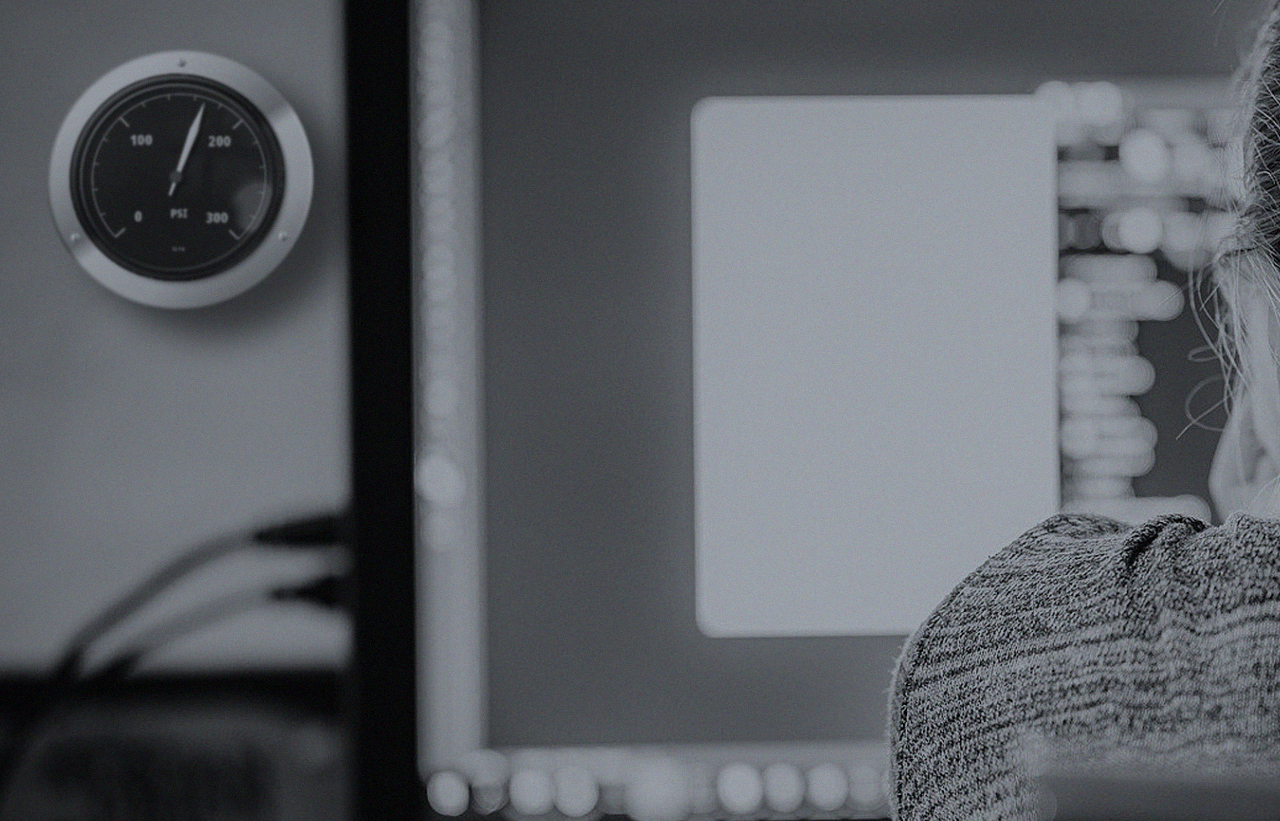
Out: psi 170
